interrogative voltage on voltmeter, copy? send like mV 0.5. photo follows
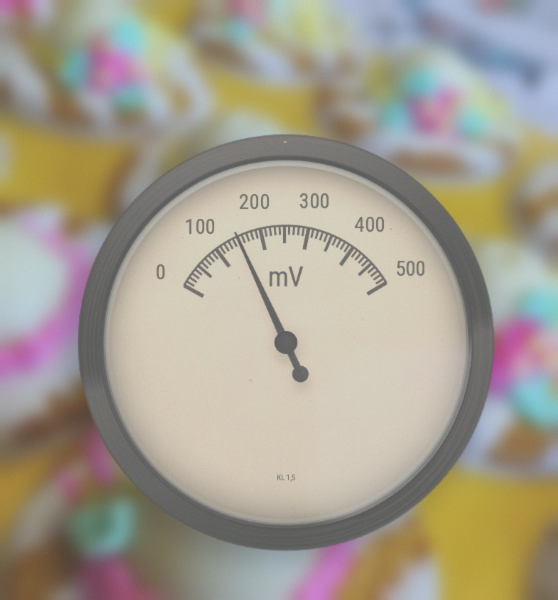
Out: mV 150
